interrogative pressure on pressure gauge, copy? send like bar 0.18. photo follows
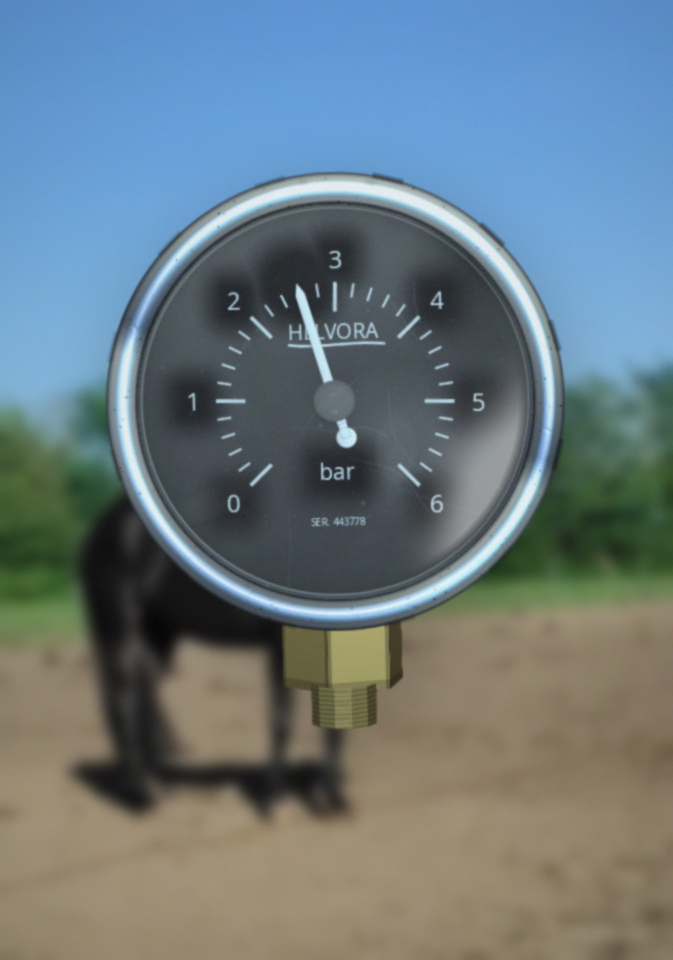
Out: bar 2.6
